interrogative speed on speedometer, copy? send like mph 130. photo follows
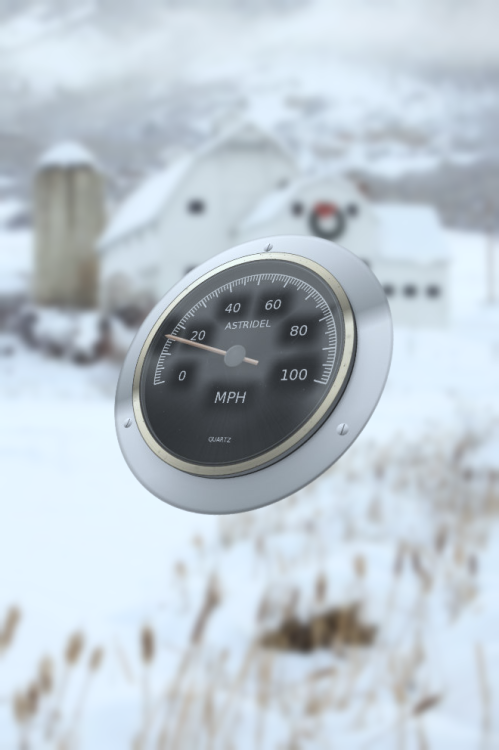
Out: mph 15
